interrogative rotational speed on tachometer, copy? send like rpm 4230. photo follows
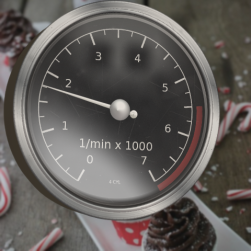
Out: rpm 1750
